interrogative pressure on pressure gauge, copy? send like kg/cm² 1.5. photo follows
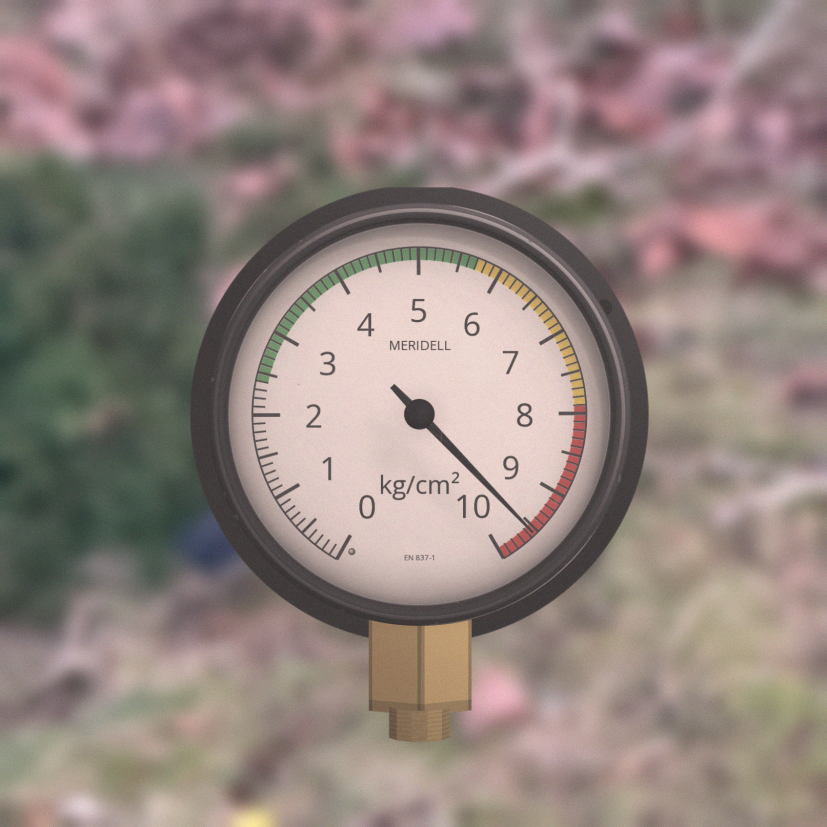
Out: kg/cm² 9.55
